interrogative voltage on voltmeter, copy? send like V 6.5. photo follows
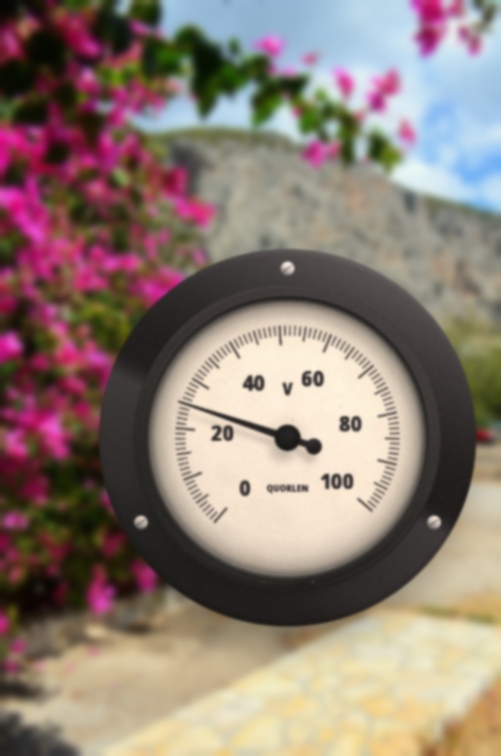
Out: V 25
